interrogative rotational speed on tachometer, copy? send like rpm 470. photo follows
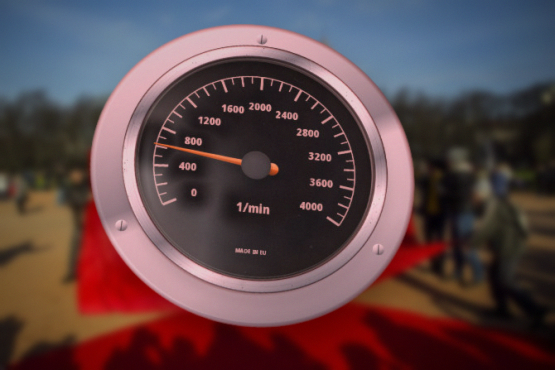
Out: rpm 600
